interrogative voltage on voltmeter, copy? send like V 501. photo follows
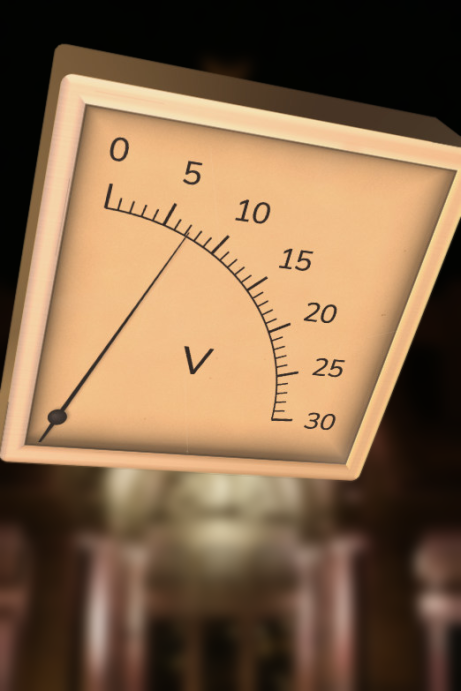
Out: V 7
